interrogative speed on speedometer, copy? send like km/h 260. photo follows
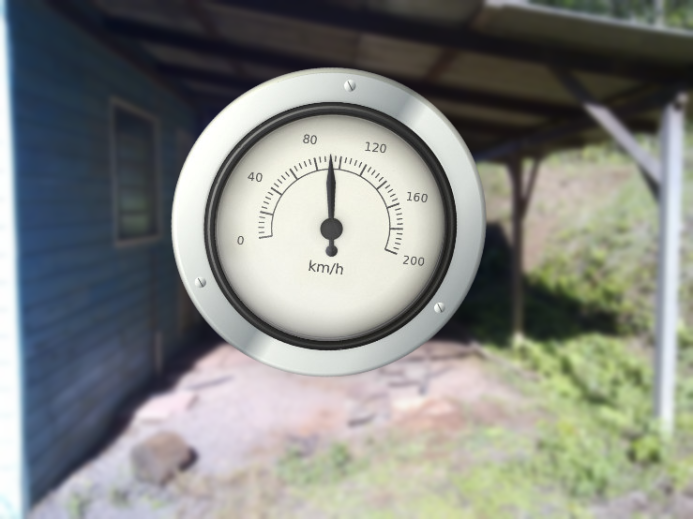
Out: km/h 92
